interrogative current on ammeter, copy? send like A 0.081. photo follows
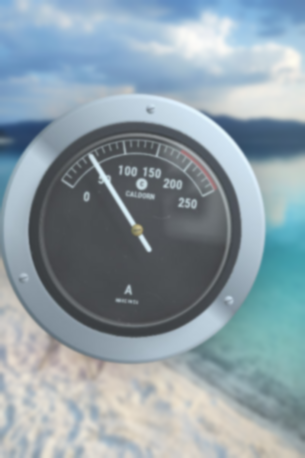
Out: A 50
